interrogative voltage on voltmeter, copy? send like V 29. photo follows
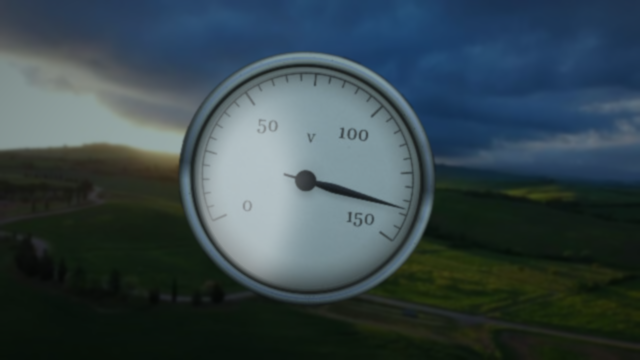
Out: V 137.5
